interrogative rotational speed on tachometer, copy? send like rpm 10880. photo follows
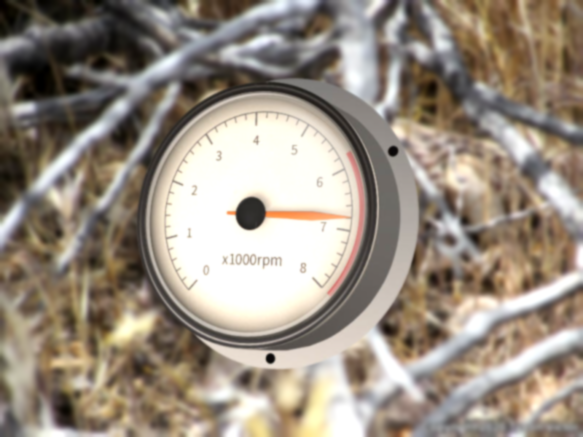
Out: rpm 6800
